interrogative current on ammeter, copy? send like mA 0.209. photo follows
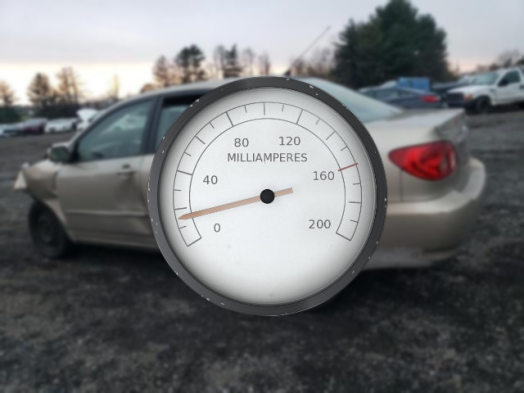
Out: mA 15
